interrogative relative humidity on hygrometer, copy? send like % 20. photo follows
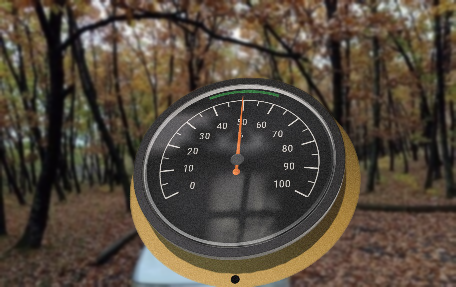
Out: % 50
